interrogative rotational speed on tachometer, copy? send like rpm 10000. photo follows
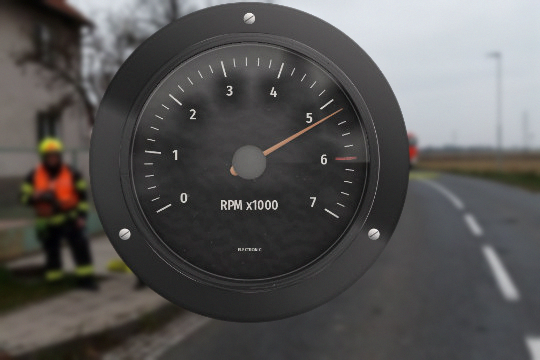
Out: rpm 5200
